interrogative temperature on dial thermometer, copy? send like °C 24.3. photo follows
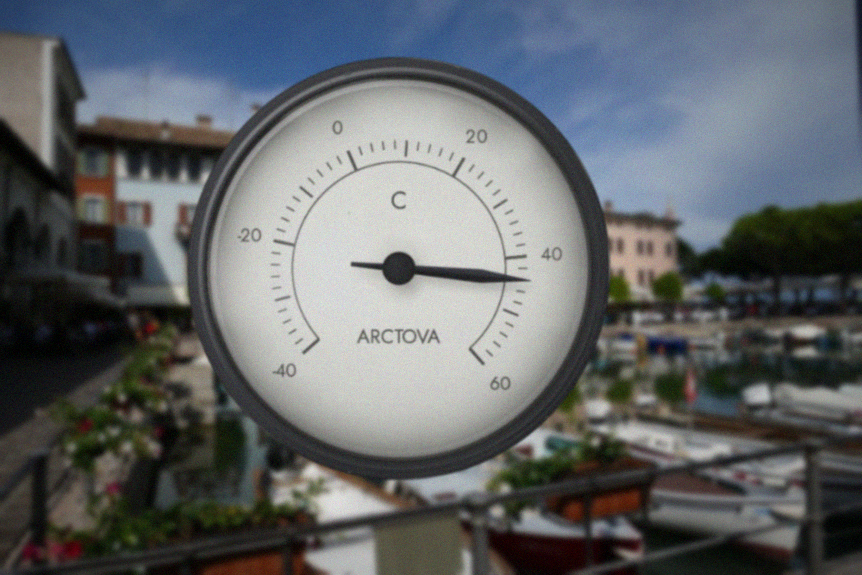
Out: °C 44
